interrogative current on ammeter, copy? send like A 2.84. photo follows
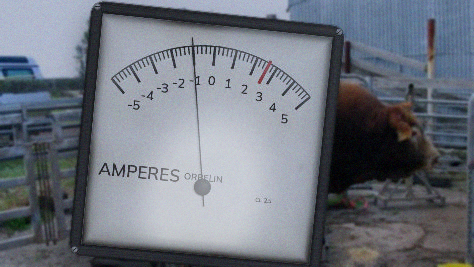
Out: A -1
